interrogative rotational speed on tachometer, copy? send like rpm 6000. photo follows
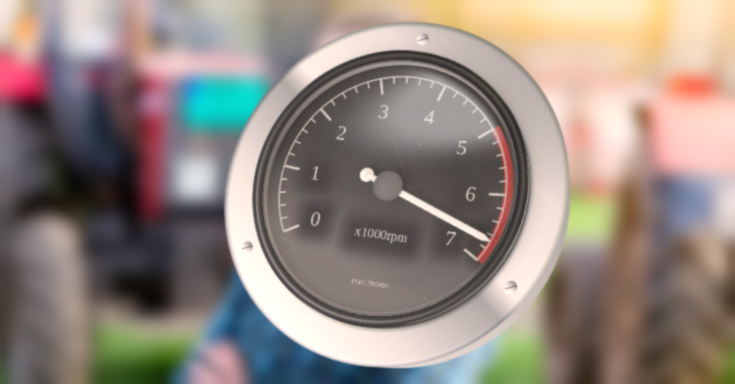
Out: rpm 6700
